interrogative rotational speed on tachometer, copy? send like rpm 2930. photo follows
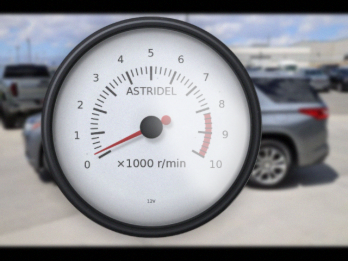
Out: rpm 200
